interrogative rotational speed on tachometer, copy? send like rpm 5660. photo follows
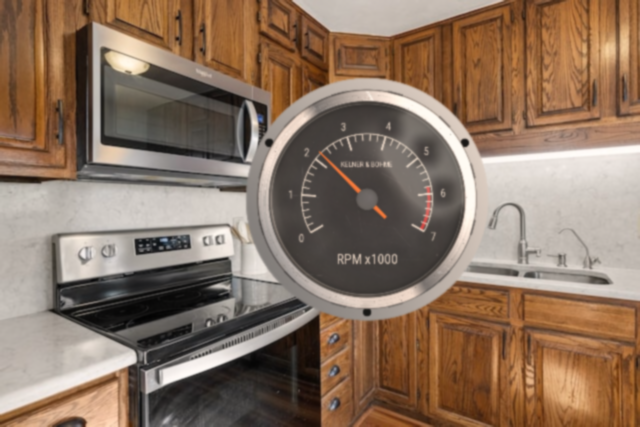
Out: rpm 2200
